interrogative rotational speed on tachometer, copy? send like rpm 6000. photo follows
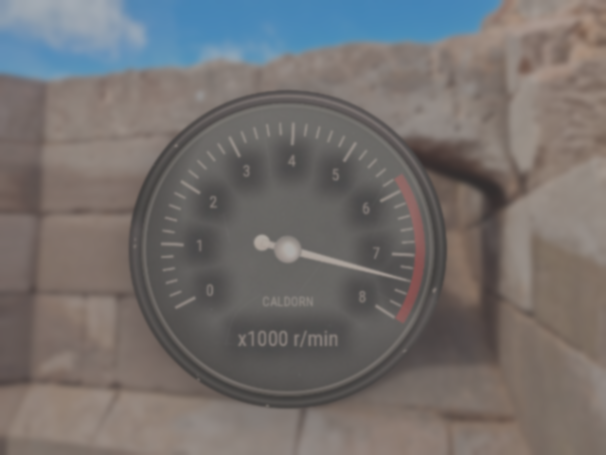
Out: rpm 7400
